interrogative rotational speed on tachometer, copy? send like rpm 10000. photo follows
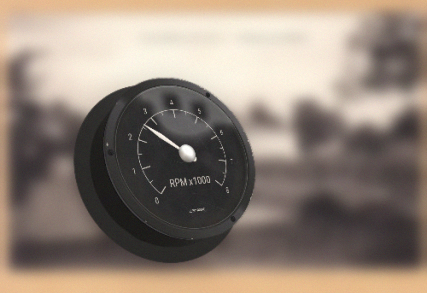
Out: rpm 2500
